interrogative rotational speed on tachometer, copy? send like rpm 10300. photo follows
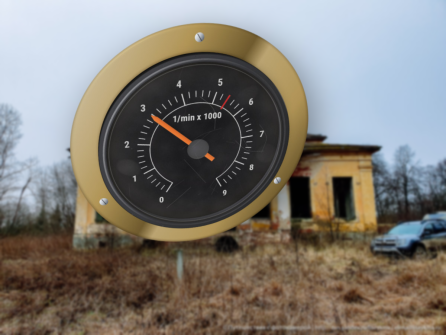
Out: rpm 3000
